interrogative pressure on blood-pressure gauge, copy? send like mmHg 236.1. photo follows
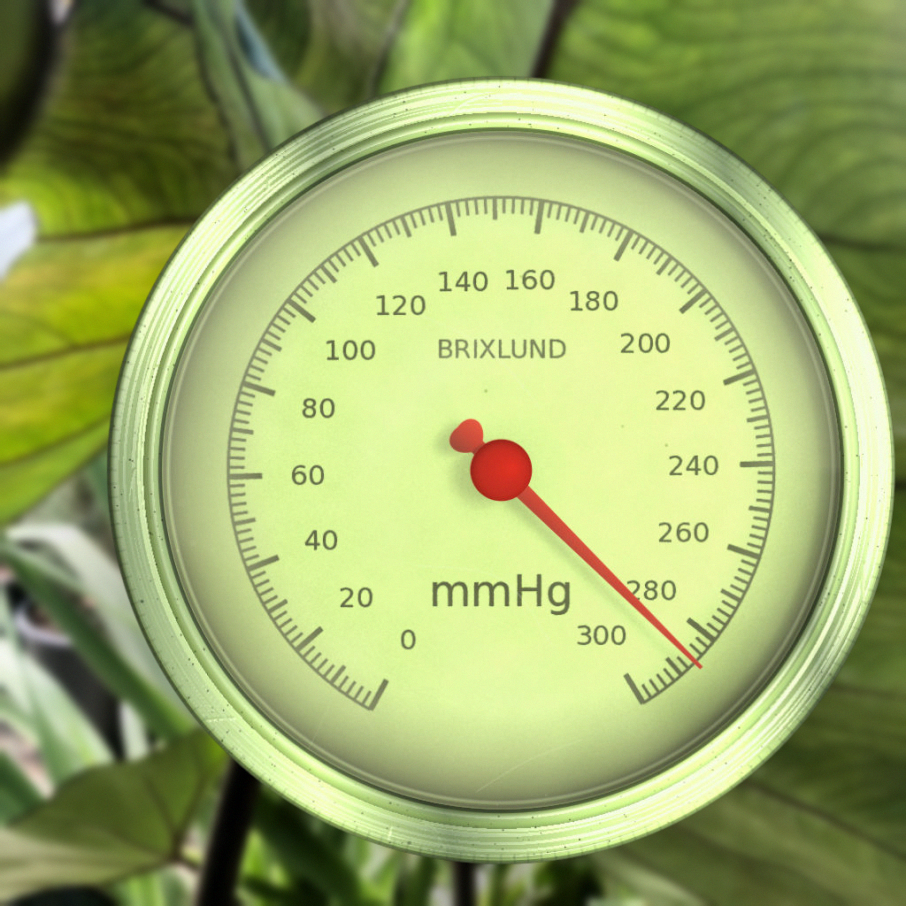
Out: mmHg 286
